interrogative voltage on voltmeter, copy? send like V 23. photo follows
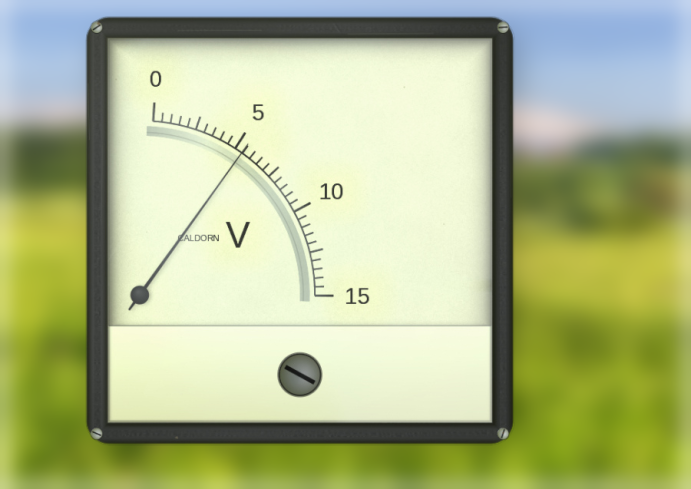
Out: V 5.5
